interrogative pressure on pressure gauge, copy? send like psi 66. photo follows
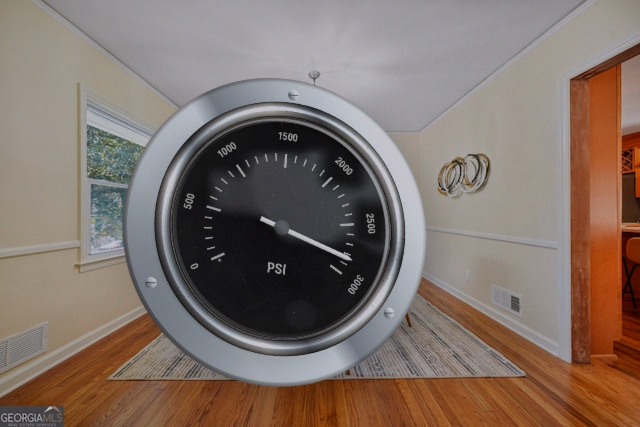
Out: psi 2850
